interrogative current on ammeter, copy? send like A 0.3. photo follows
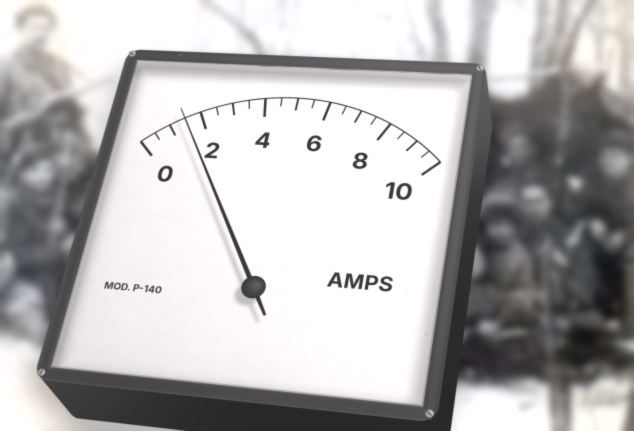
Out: A 1.5
